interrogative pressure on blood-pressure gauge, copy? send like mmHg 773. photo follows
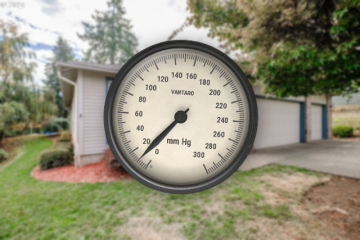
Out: mmHg 10
